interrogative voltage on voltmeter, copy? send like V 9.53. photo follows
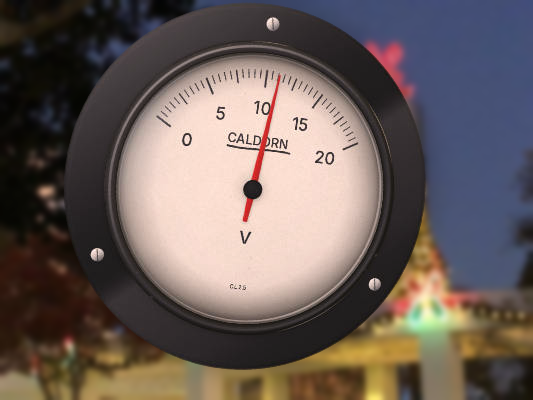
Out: V 11
